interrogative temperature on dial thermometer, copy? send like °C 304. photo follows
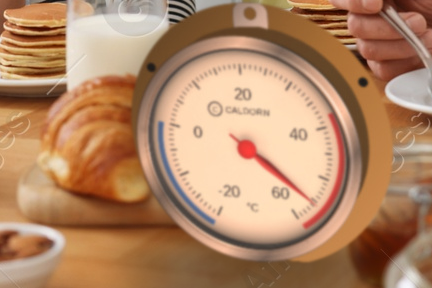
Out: °C 55
